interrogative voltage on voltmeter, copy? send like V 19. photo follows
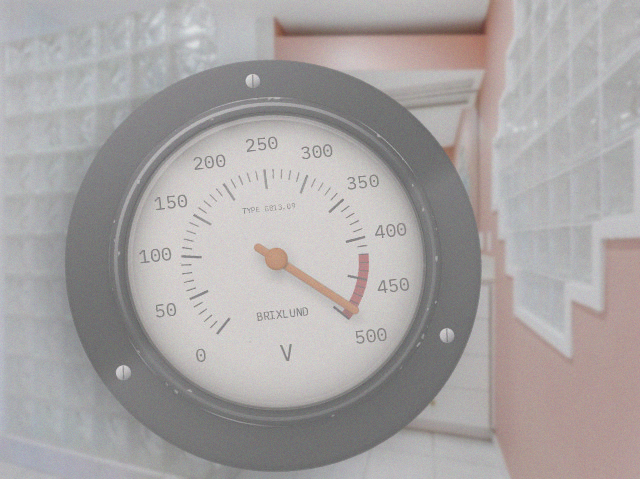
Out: V 490
